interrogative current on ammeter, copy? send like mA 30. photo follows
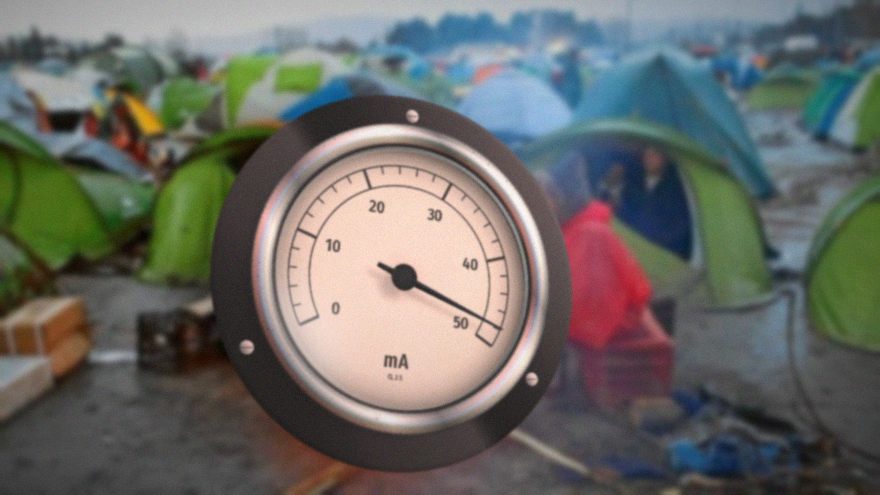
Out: mA 48
